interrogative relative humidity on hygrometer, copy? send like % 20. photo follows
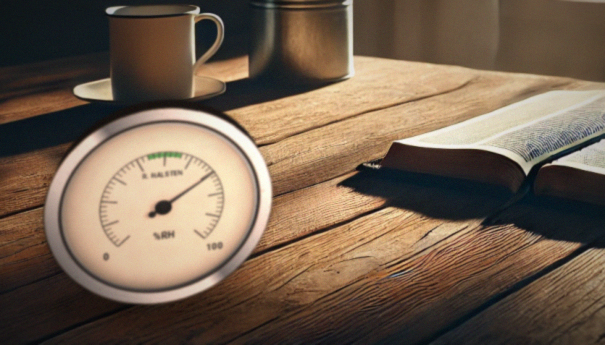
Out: % 70
